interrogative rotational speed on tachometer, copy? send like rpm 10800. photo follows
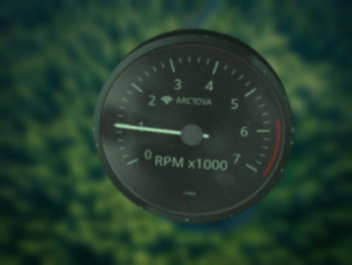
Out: rpm 1000
